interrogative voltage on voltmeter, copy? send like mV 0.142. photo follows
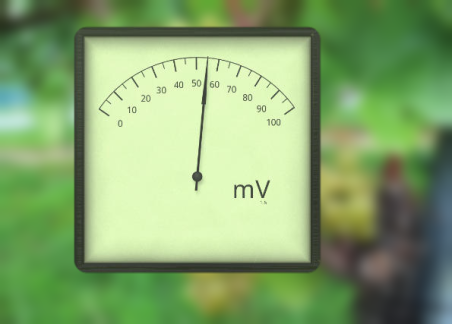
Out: mV 55
